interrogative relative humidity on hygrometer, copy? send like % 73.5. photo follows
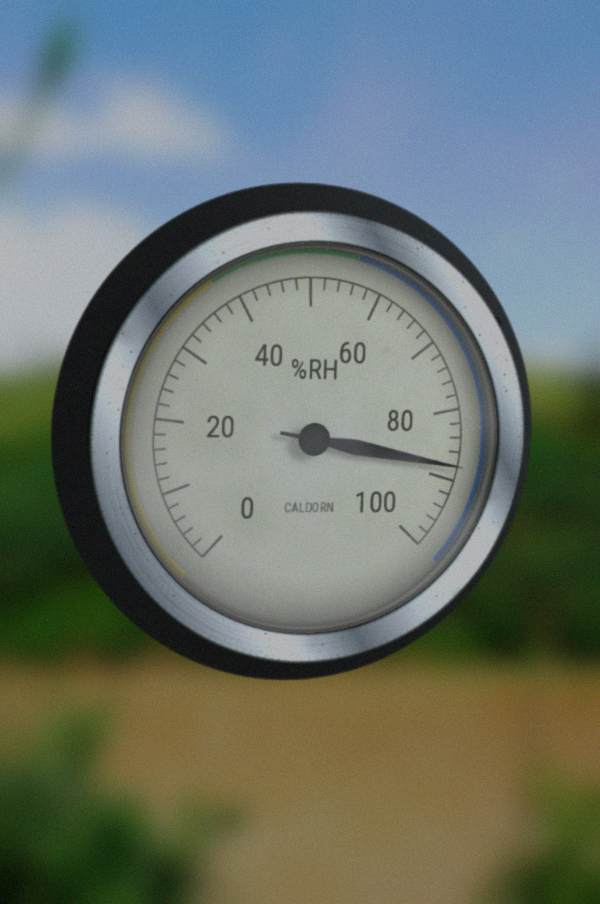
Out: % 88
